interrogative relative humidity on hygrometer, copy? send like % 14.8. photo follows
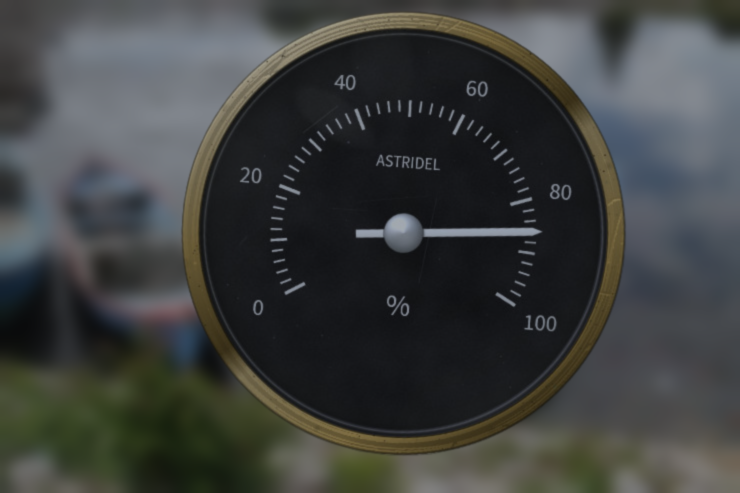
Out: % 86
